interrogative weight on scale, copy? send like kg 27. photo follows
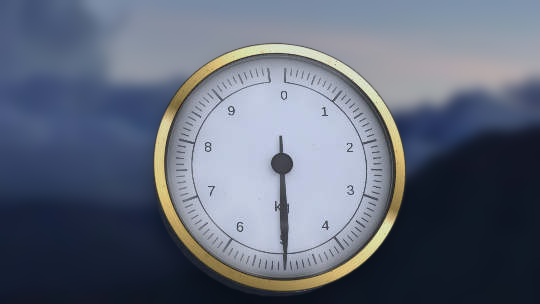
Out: kg 5
